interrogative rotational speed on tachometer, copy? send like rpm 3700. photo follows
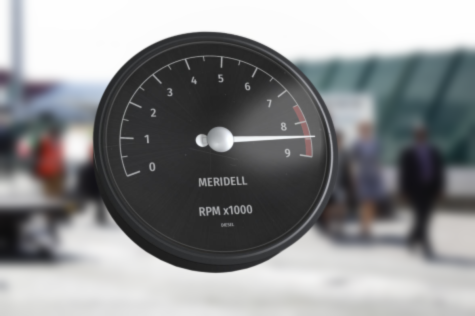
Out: rpm 8500
